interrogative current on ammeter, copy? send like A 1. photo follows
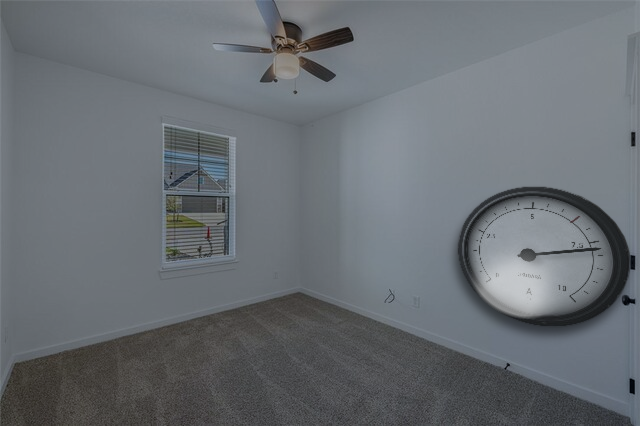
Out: A 7.75
